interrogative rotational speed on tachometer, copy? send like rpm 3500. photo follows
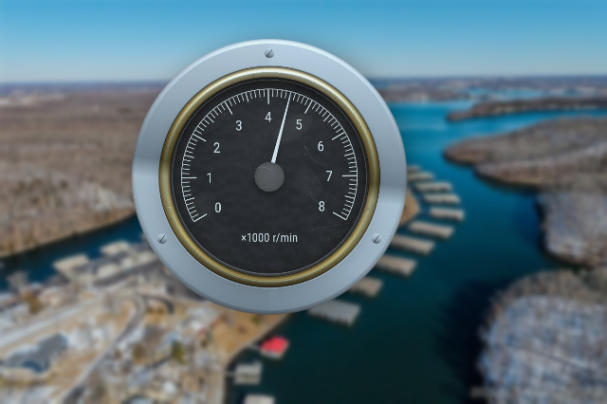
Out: rpm 4500
